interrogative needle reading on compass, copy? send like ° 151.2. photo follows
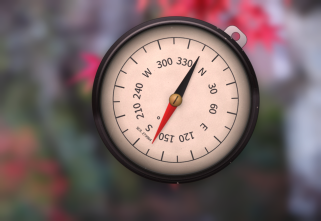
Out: ° 165
